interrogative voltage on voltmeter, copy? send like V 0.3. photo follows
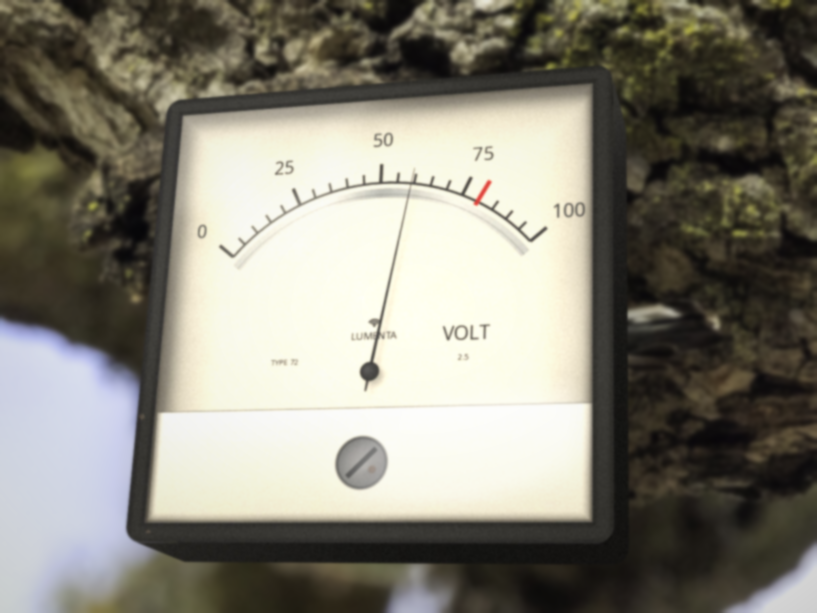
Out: V 60
